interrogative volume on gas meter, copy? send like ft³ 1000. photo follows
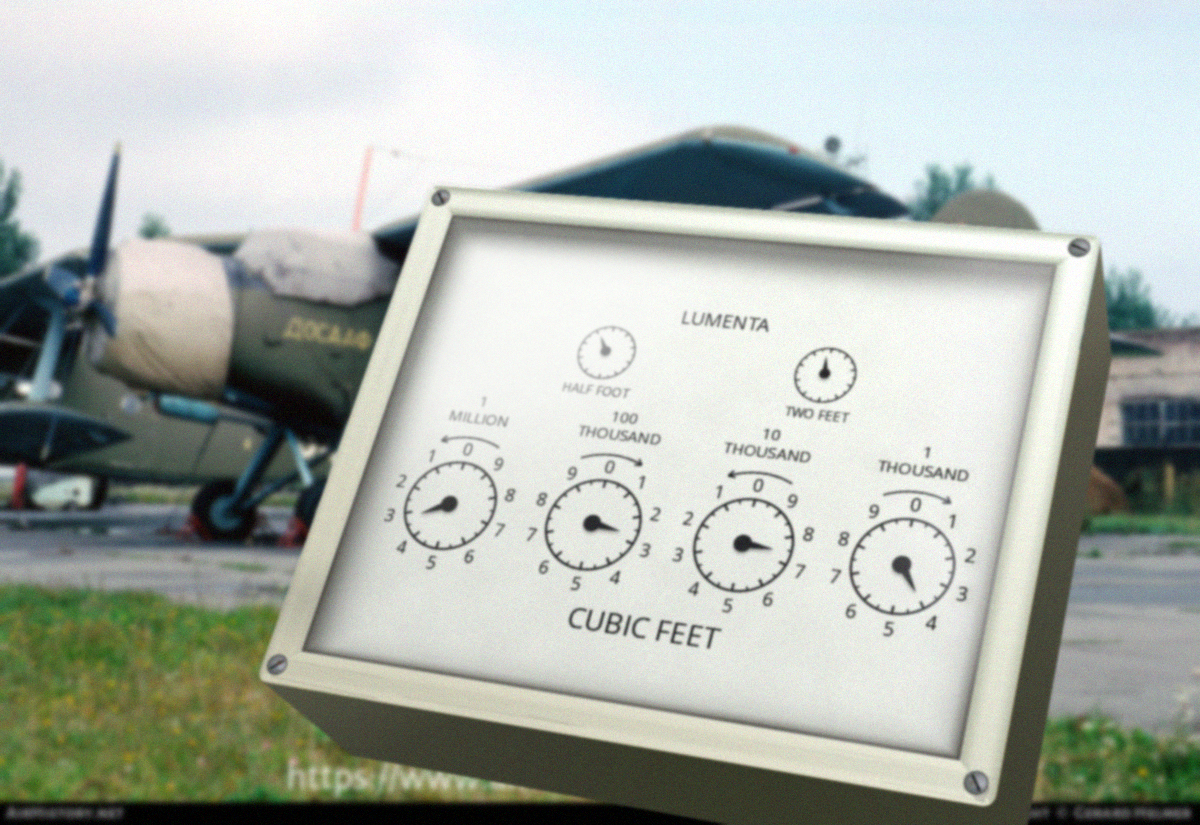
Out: ft³ 327400
